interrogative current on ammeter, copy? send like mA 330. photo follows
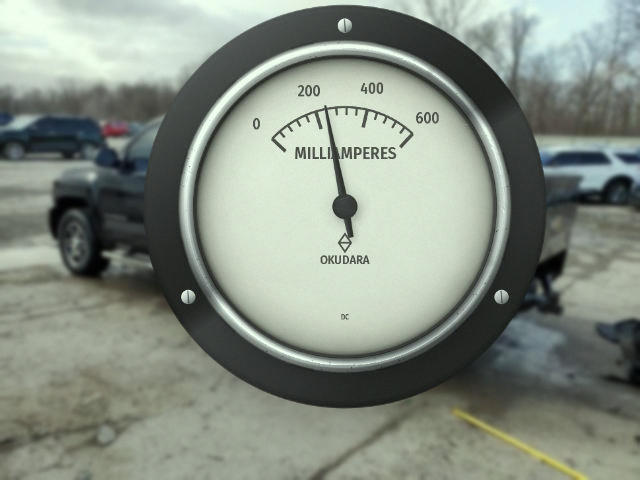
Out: mA 240
